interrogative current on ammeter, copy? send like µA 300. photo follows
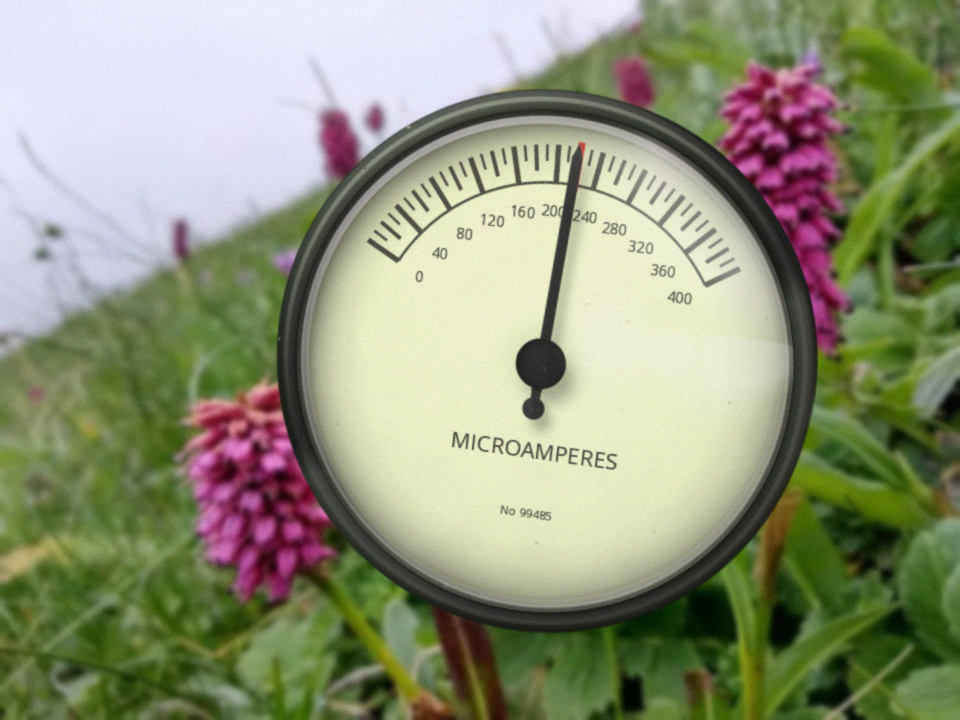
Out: µA 220
